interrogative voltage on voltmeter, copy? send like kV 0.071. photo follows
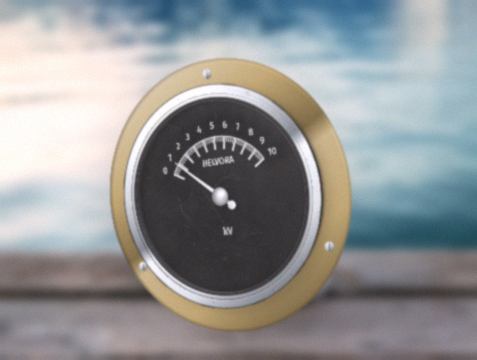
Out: kV 1
